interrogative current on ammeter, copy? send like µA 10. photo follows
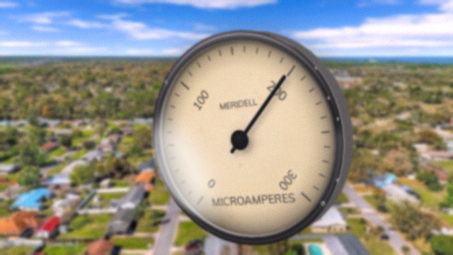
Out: µA 200
